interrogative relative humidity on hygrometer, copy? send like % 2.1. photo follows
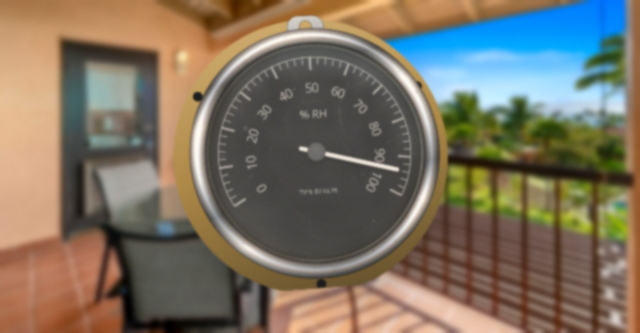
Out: % 94
